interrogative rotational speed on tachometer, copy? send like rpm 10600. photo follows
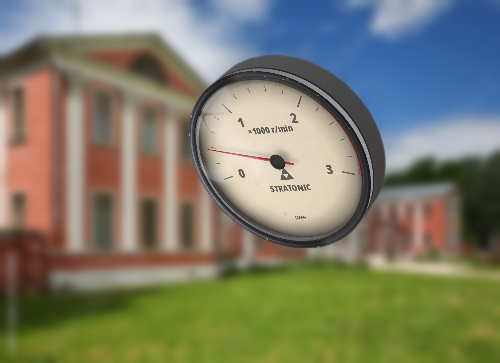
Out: rpm 400
